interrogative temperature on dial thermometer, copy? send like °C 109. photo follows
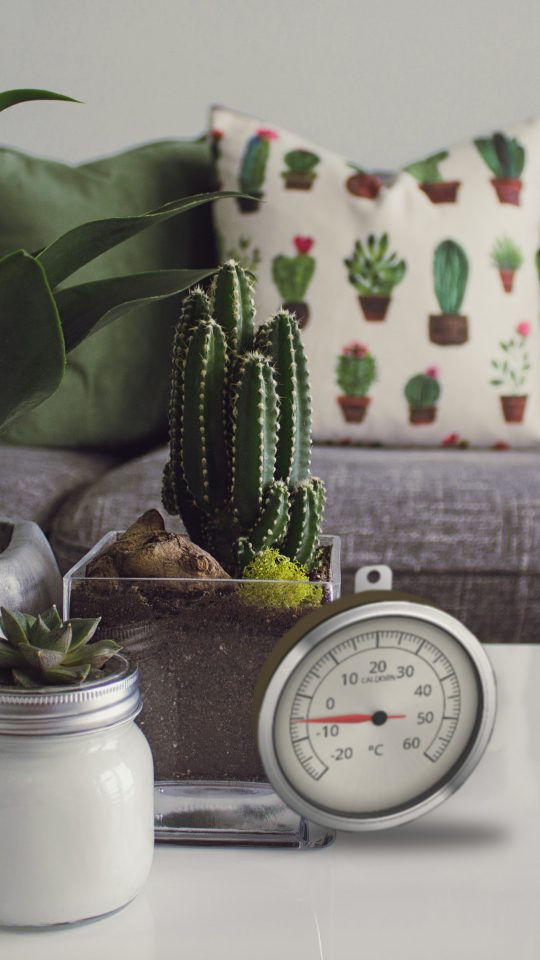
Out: °C -5
